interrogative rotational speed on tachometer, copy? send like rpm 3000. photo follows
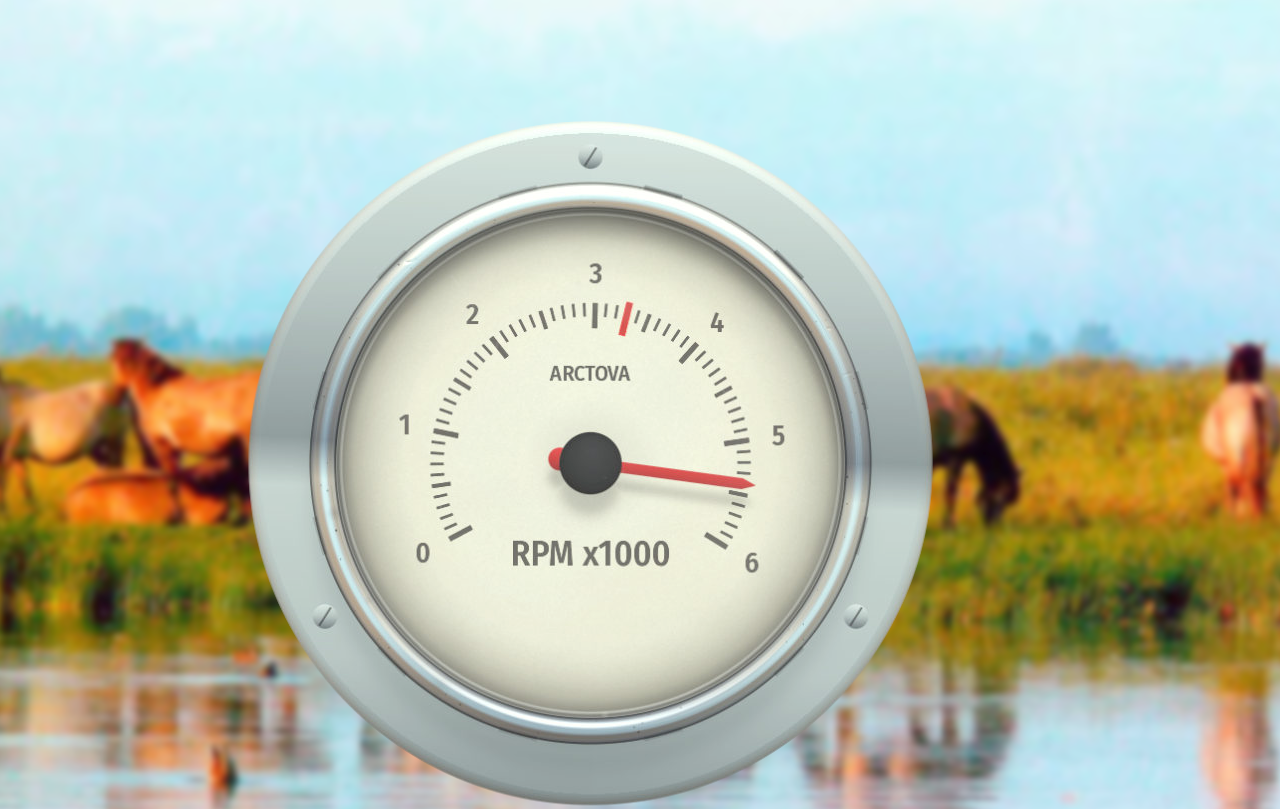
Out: rpm 5400
